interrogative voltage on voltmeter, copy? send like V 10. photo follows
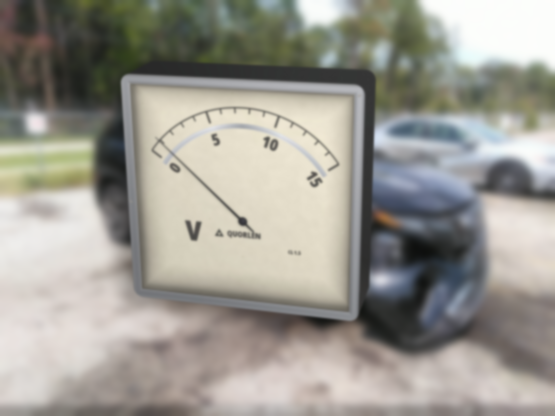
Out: V 1
